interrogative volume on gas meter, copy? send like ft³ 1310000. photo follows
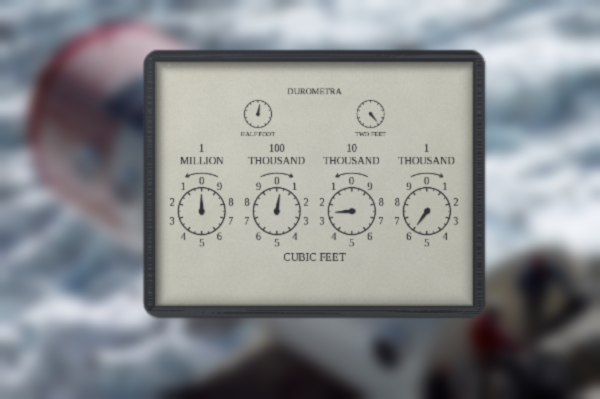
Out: ft³ 2600
